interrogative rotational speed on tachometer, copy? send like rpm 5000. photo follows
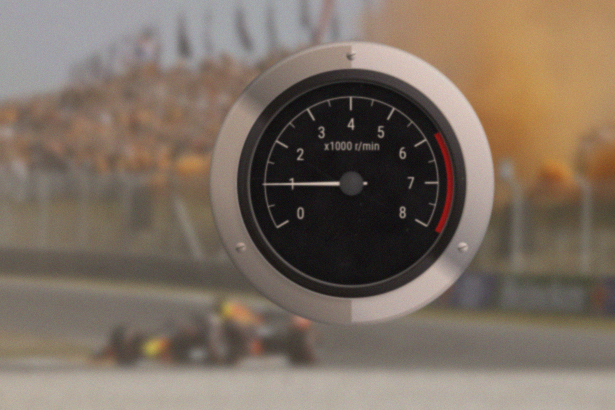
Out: rpm 1000
